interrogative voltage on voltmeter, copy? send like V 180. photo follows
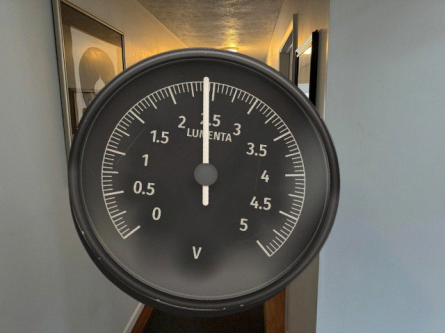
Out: V 2.4
